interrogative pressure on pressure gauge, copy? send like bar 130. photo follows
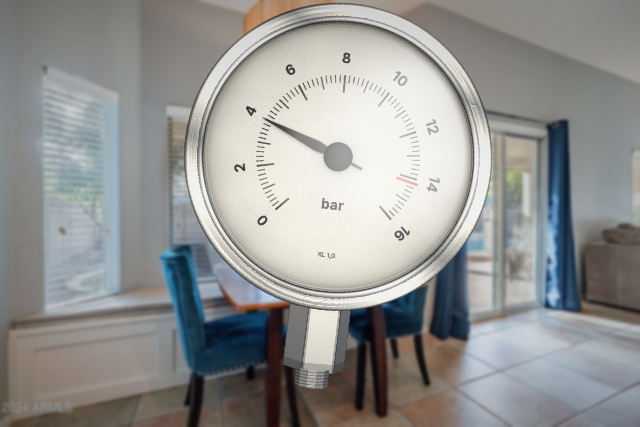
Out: bar 4
